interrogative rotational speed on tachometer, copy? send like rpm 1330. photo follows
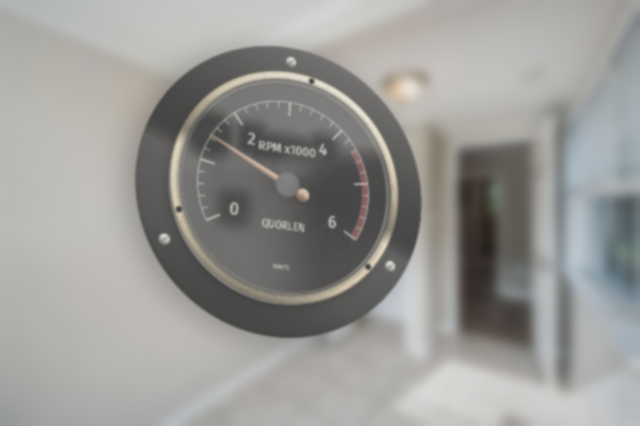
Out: rpm 1400
